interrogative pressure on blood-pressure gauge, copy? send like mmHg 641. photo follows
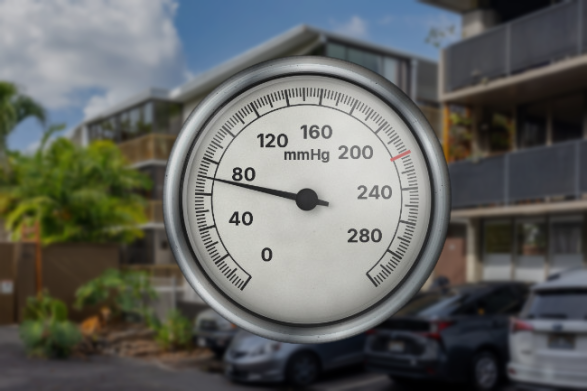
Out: mmHg 70
